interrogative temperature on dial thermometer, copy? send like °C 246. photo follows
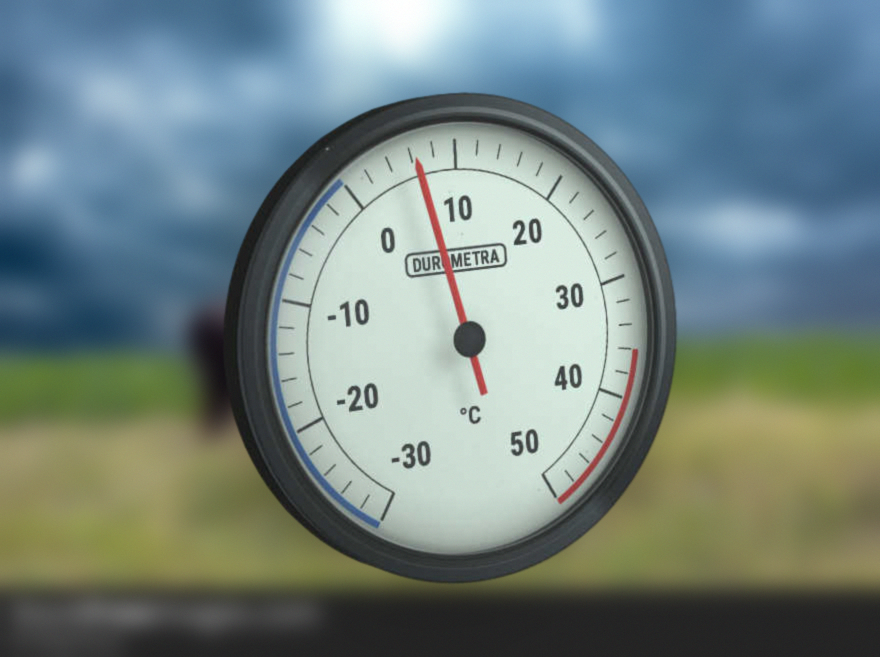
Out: °C 6
